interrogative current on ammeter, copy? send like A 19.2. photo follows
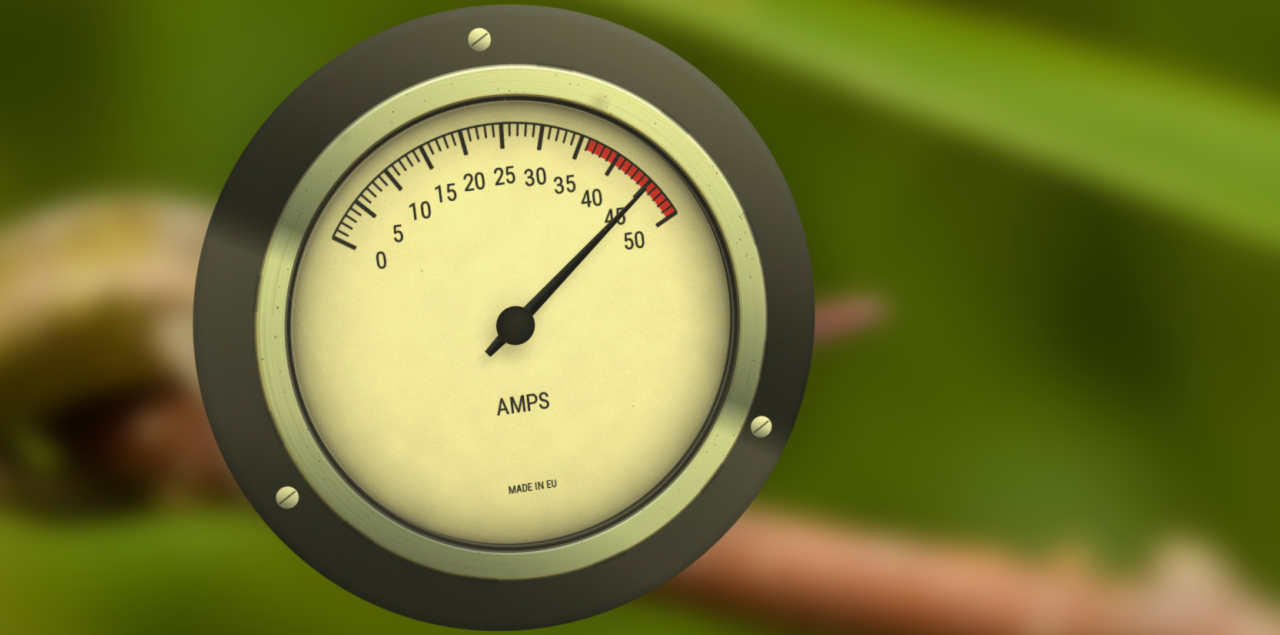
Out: A 45
